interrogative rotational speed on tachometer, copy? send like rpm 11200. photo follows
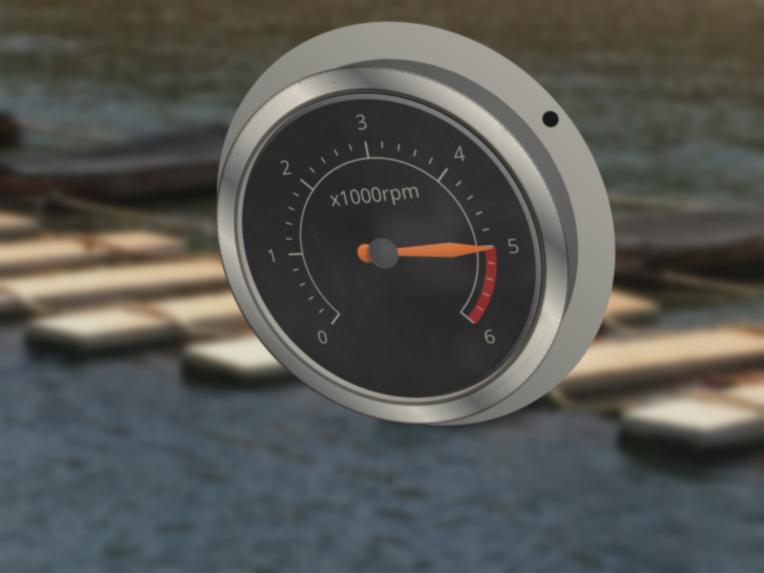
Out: rpm 5000
